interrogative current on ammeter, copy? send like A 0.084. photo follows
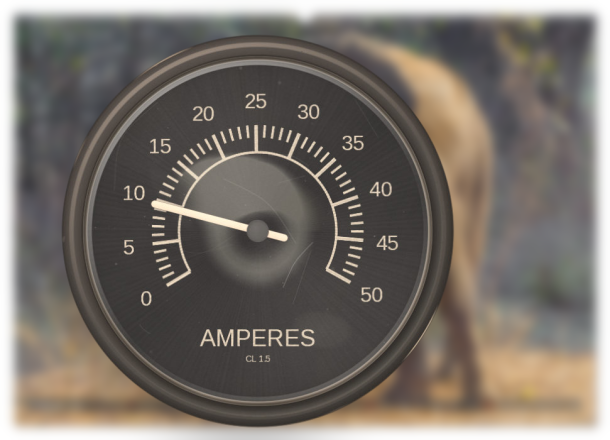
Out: A 9.5
